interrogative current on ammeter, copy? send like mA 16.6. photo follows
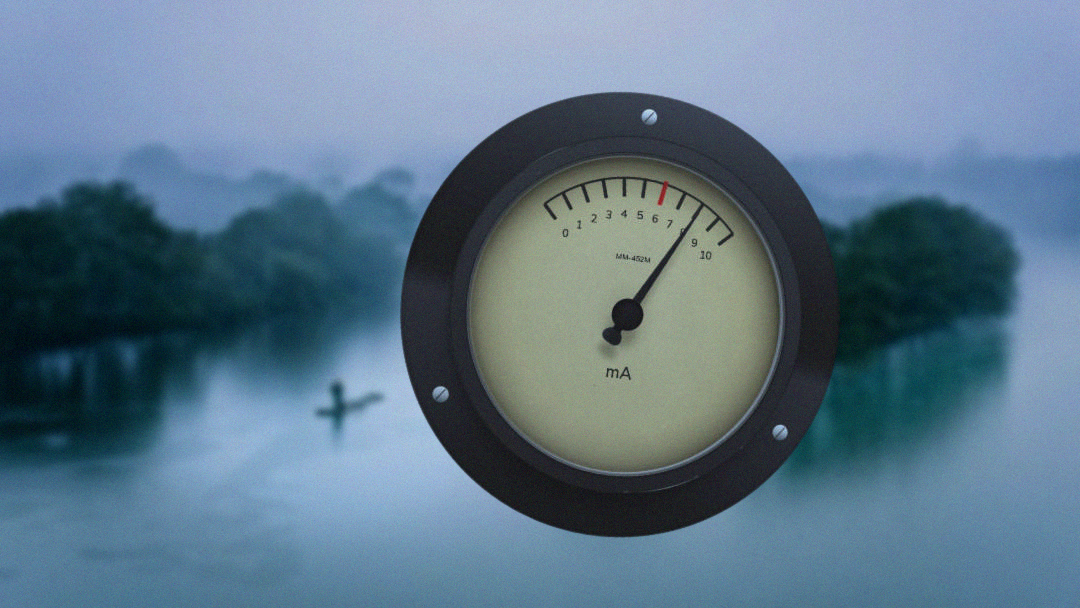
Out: mA 8
